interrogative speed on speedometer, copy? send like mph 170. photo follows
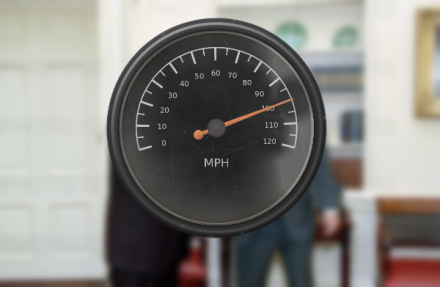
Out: mph 100
